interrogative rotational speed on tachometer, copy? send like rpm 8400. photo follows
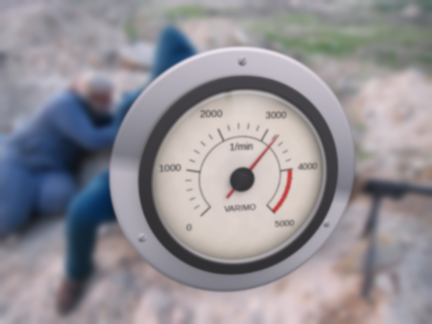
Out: rpm 3200
